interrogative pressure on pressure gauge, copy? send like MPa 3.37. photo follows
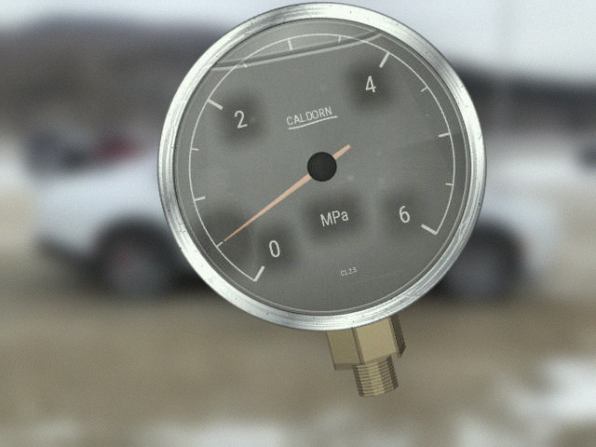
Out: MPa 0.5
